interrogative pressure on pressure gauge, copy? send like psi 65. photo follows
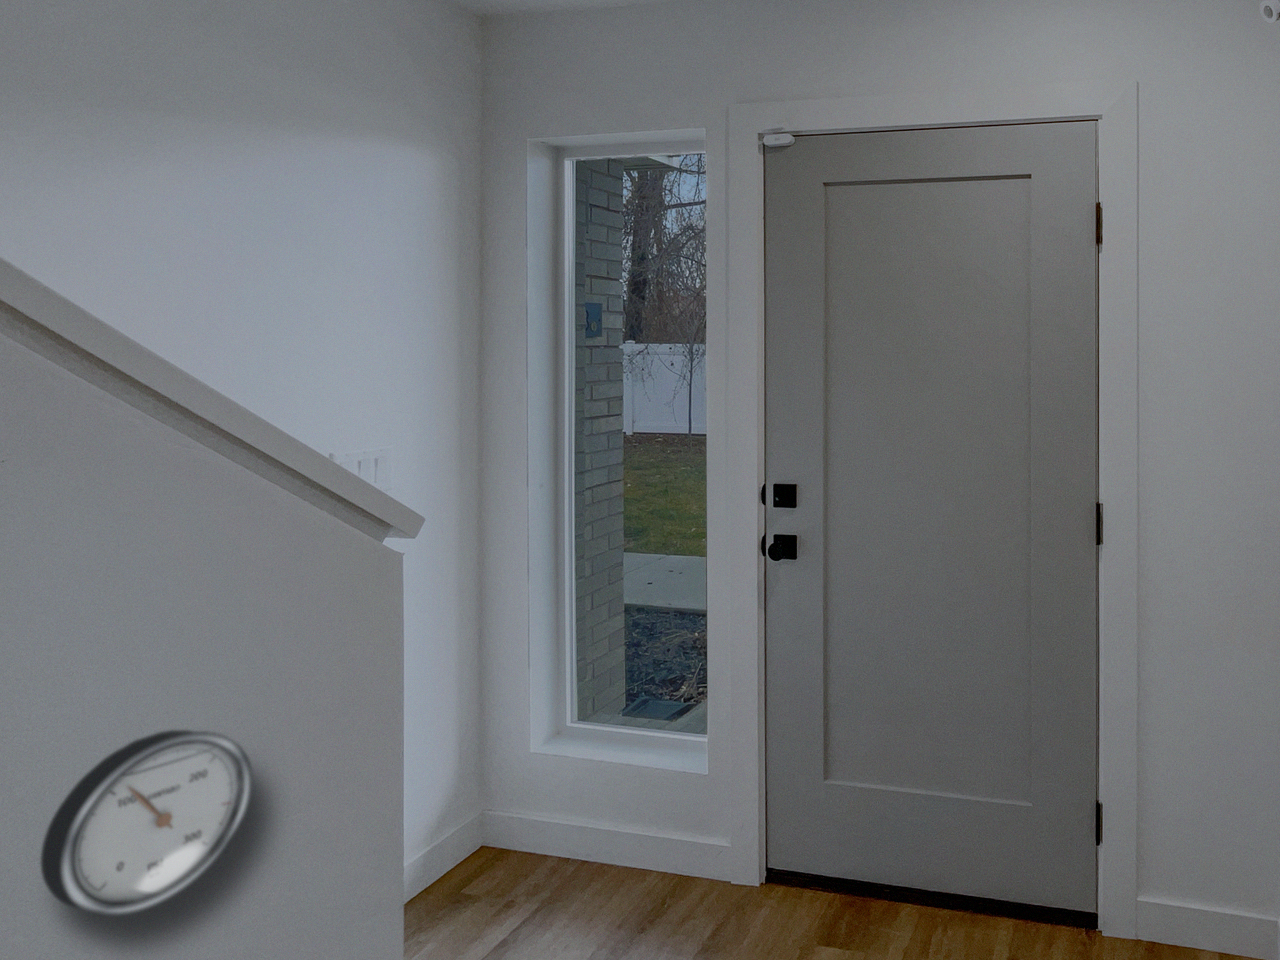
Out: psi 110
